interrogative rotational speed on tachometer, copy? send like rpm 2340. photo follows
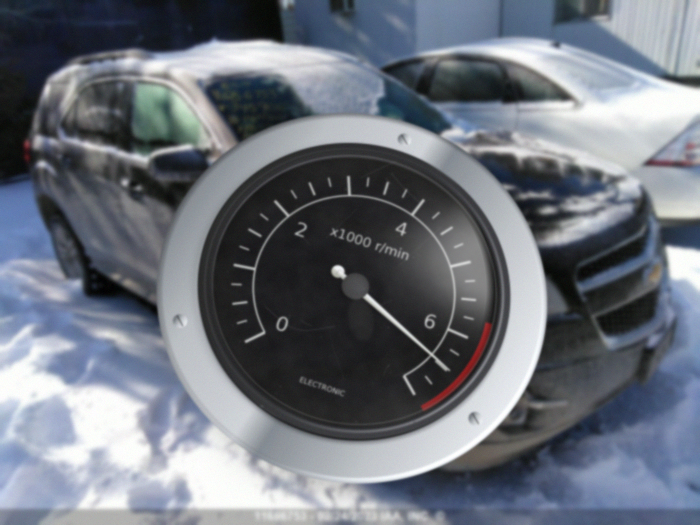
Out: rpm 6500
